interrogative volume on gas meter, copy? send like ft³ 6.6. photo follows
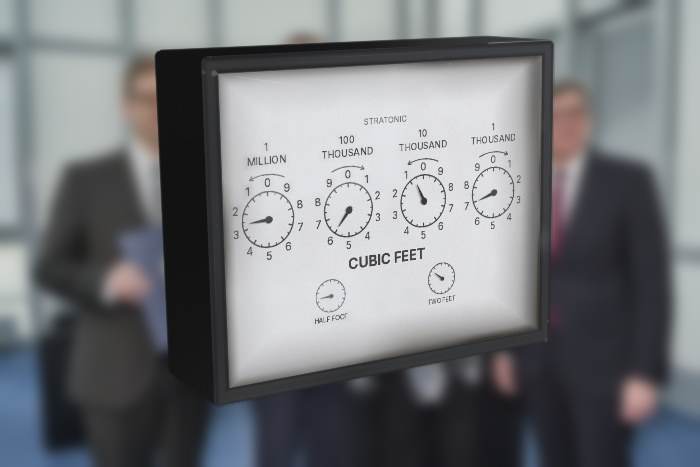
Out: ft³ 260700
